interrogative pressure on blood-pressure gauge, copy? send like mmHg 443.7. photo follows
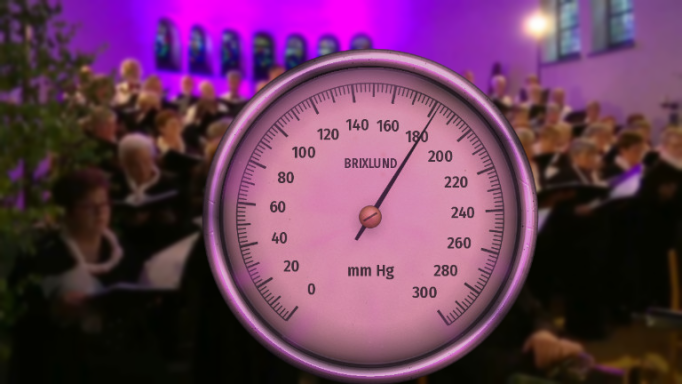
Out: mmHg 182
